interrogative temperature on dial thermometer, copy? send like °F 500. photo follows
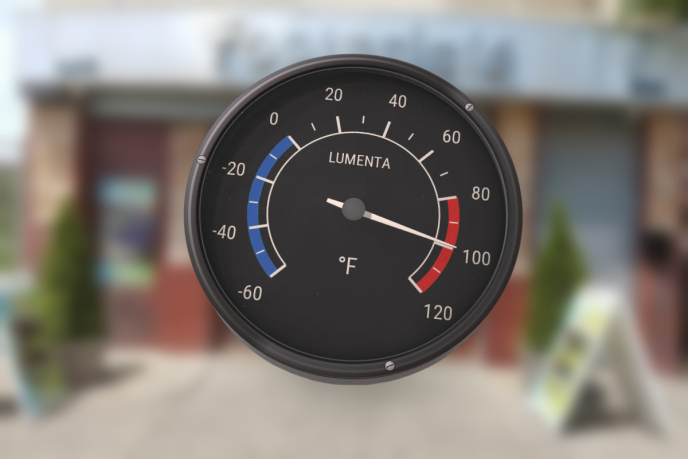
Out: °F 100
